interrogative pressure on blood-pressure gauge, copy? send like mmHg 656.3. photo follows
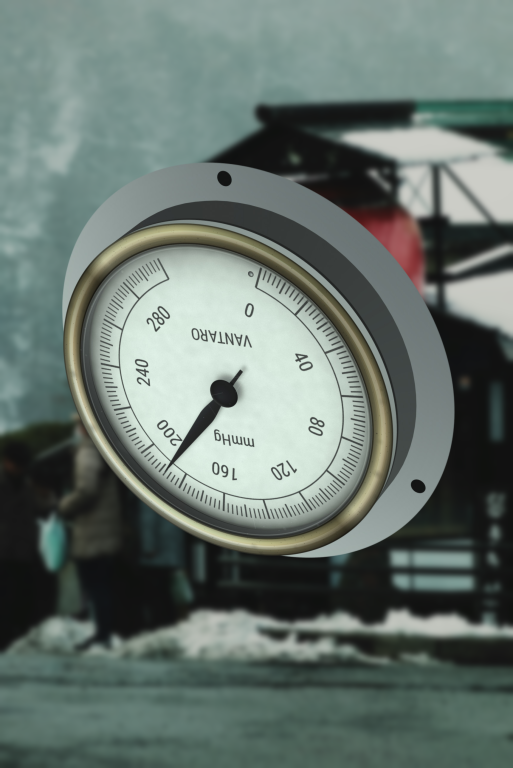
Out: mmHg 188
